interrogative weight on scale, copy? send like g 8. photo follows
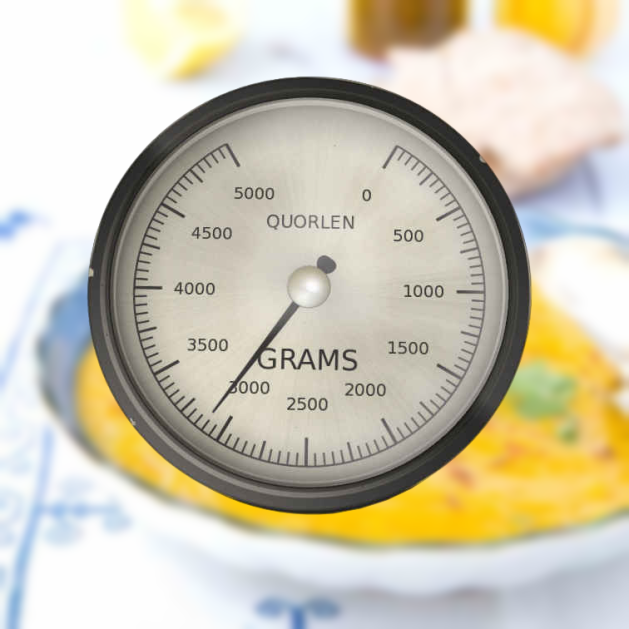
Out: g 3100
